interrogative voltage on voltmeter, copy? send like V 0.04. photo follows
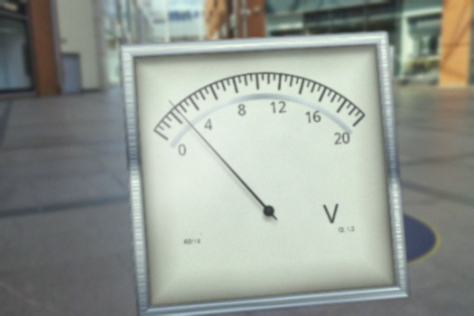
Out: V 2.5
